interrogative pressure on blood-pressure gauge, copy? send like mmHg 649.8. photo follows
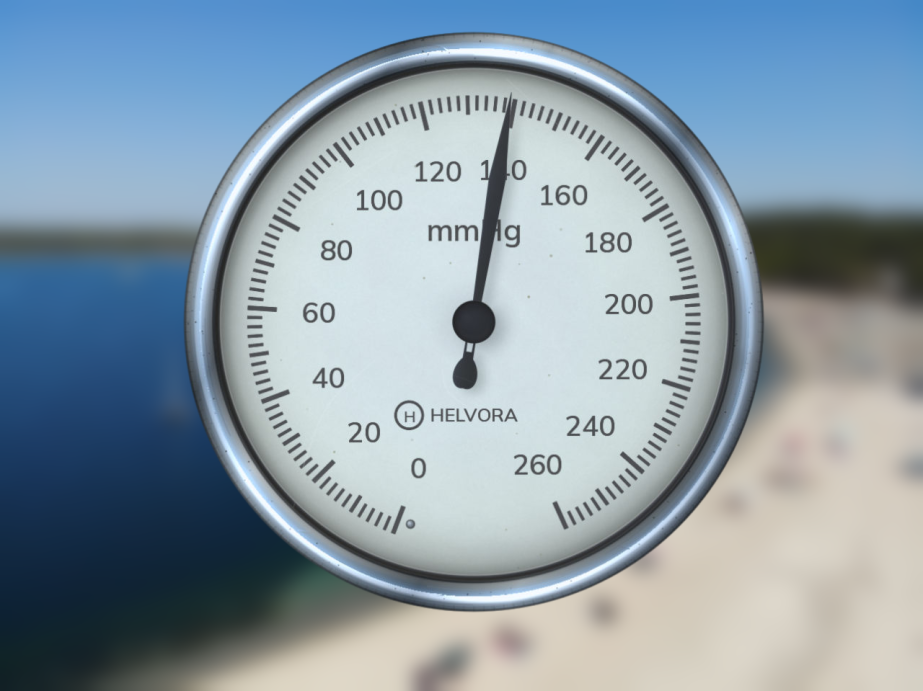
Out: mmHg 139
